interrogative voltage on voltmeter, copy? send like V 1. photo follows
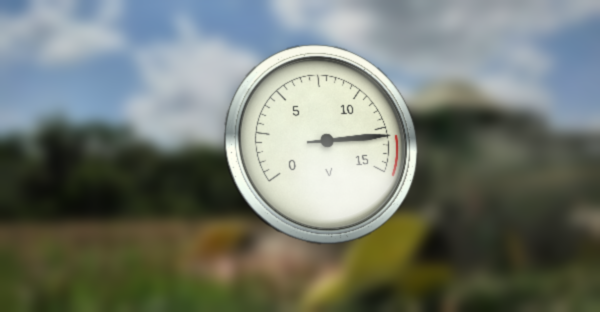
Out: V 13
